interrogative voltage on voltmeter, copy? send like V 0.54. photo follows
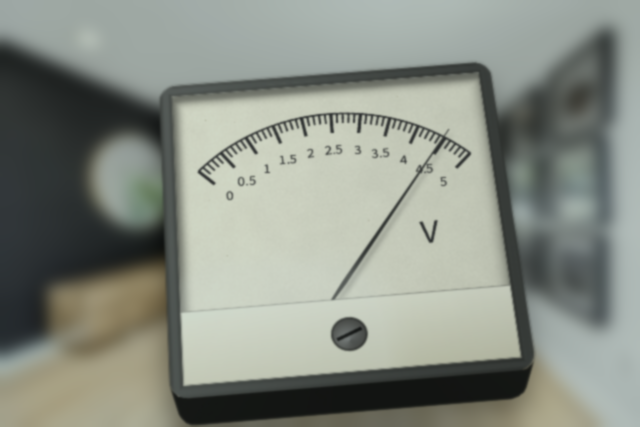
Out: V 4.5
